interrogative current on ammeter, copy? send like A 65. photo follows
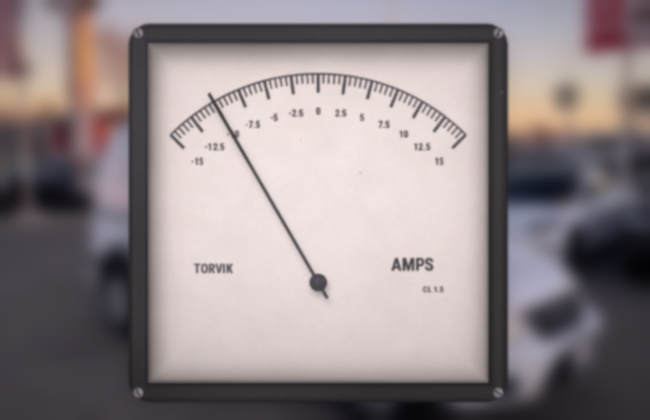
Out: A -10
